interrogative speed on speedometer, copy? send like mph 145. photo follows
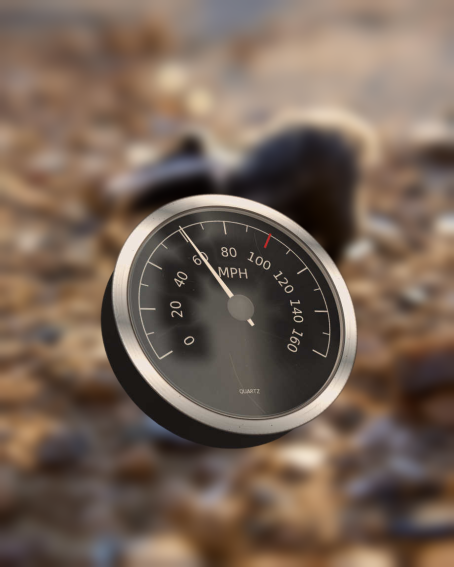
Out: mph 60
